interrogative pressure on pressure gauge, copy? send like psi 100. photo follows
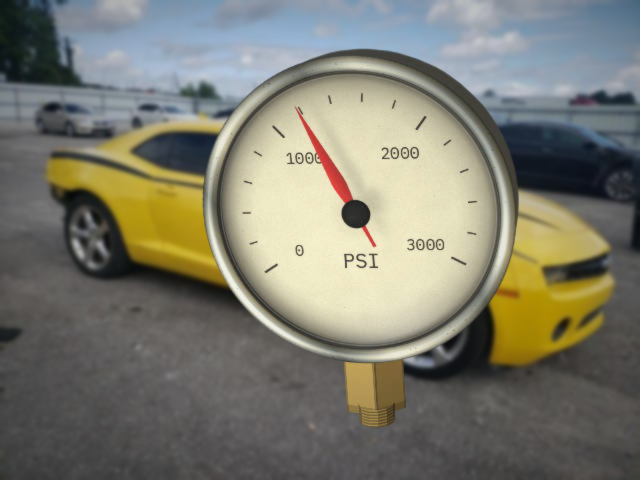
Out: psi 1200
